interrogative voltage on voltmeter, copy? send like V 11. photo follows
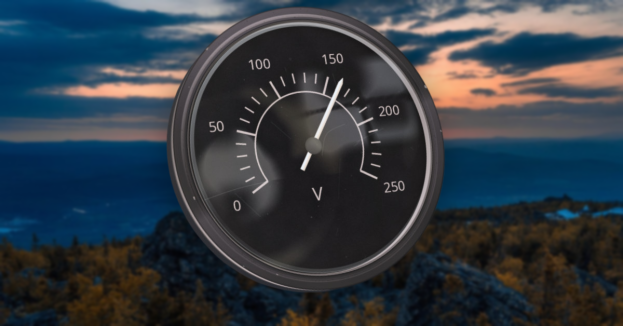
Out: V 160
